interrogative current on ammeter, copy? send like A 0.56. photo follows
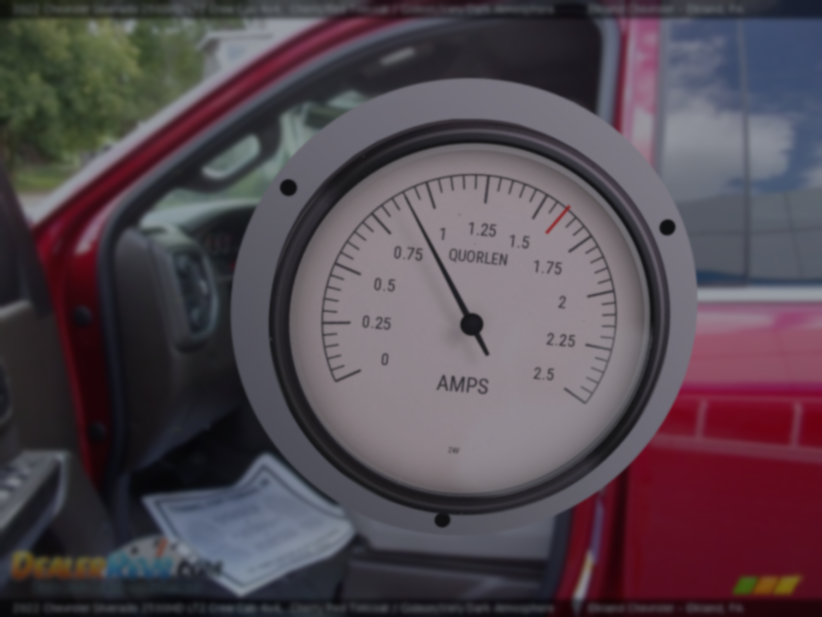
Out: A 0.9
